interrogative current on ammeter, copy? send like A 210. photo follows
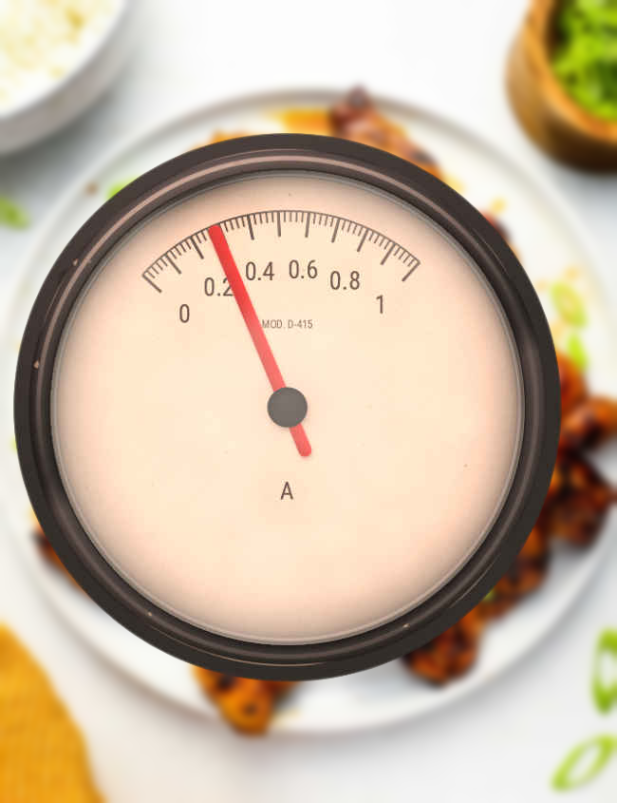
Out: A 0.28
